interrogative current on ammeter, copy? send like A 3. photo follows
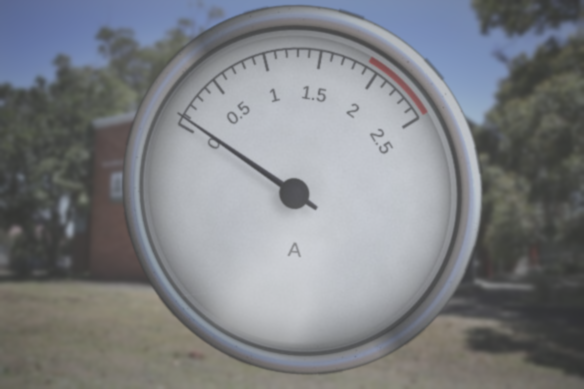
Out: A 0.1
